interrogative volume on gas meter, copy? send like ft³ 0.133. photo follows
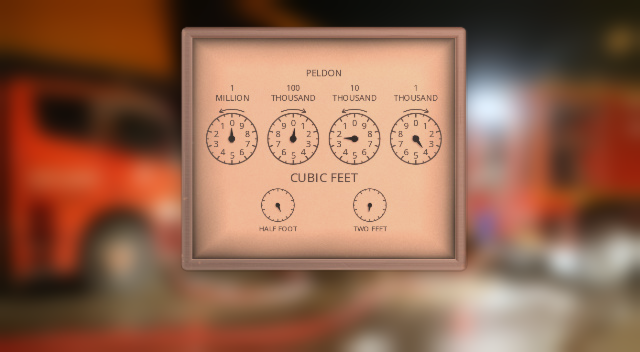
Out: ft³ 2400
